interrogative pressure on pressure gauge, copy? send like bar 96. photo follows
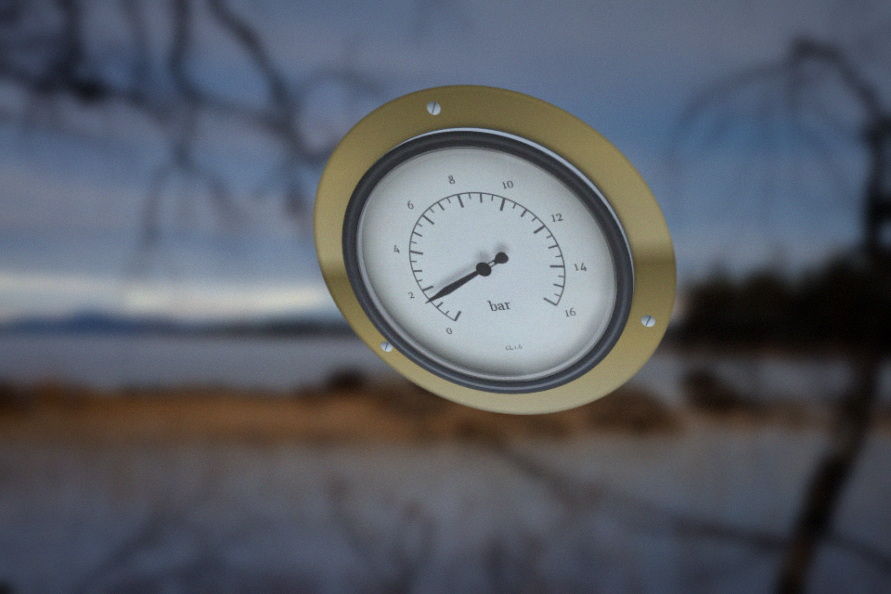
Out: bar 1.5
